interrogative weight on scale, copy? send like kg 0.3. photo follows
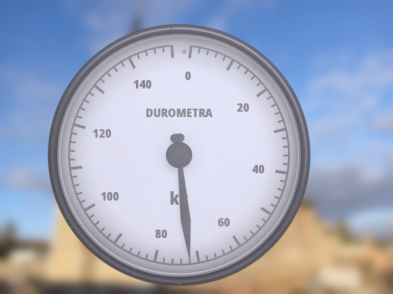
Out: kg 72
